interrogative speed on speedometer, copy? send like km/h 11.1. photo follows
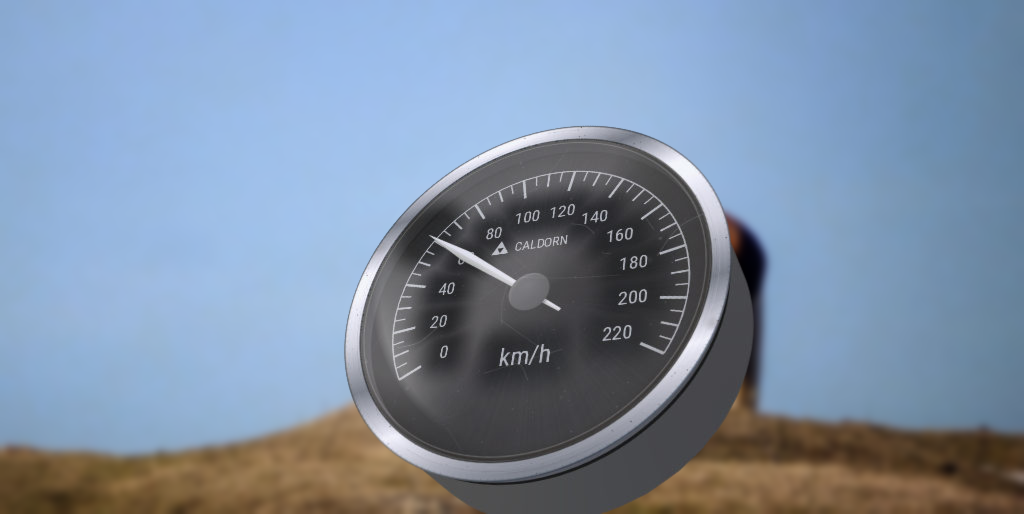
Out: km/h 60
